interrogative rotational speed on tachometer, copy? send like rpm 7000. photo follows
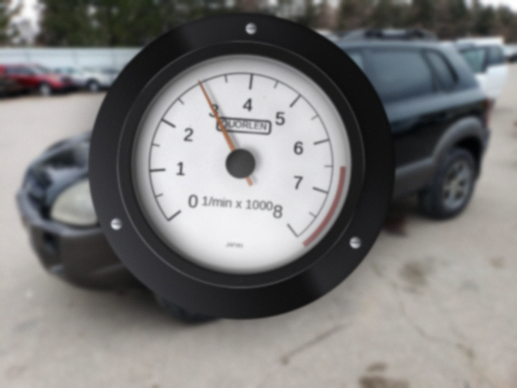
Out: rpm 3000
